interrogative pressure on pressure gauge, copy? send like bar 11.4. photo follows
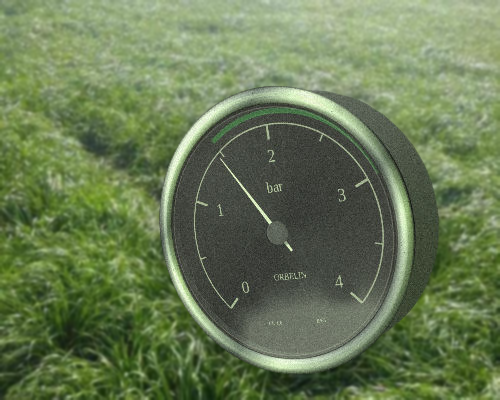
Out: bar 1.5
